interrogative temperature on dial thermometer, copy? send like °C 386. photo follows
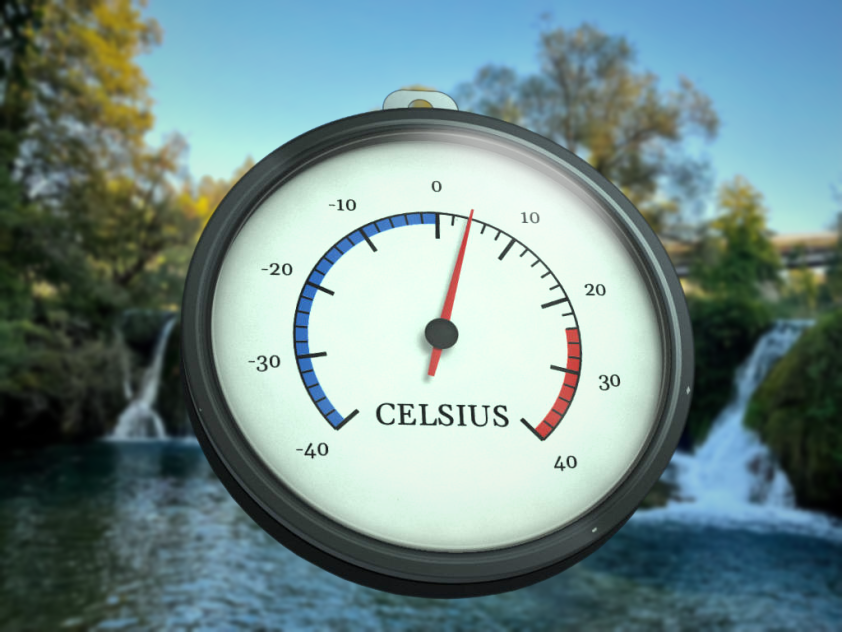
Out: °C 4
